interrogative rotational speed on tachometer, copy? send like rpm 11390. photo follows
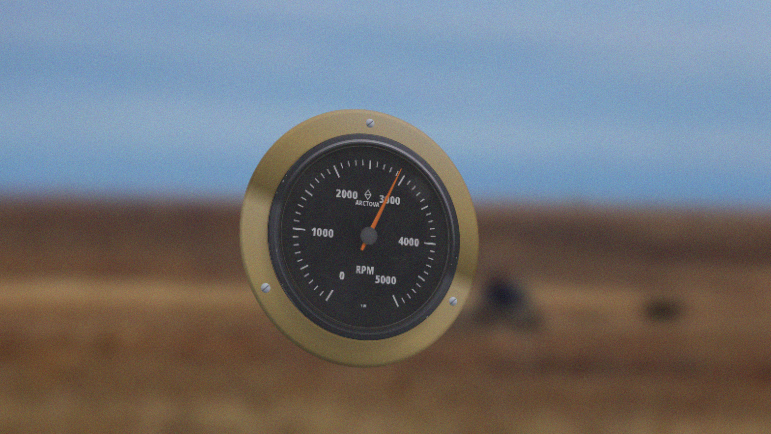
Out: rpm 2900
